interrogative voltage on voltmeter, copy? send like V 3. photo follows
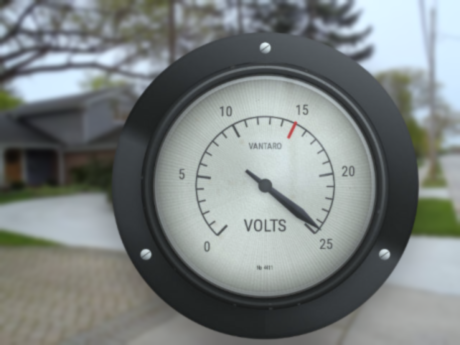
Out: V 24.5
